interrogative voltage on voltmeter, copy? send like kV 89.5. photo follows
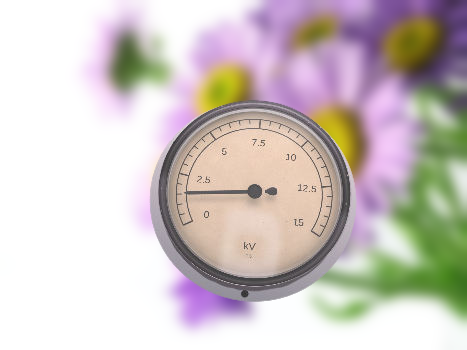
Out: kV 1.5
